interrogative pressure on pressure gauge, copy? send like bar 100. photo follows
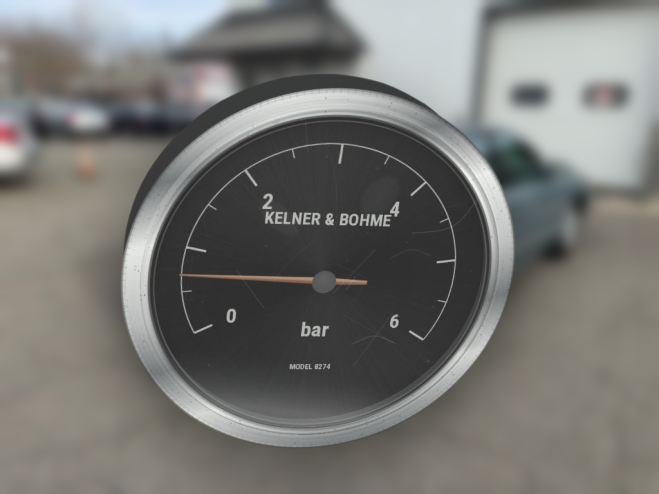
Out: bar 0.75
